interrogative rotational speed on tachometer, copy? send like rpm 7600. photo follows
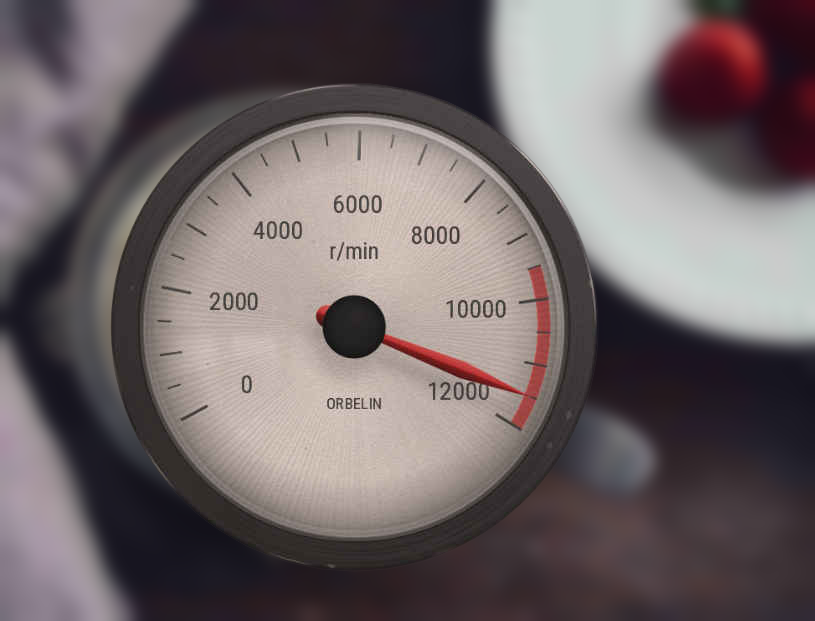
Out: rpm 11500
